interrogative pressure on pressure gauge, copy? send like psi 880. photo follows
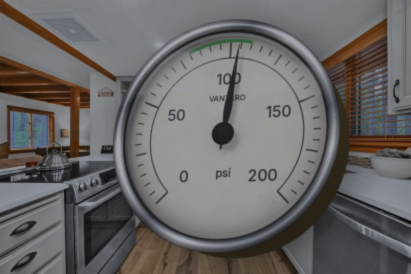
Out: psi 105
